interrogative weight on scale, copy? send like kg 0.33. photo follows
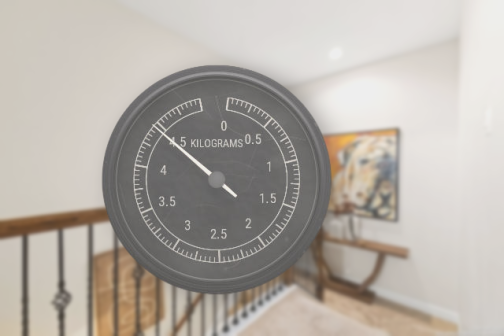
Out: kg 4.45
